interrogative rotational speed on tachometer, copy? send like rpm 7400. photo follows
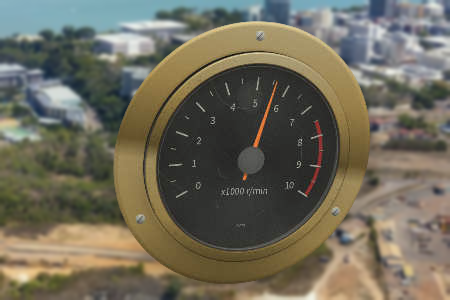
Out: rpm 5500
